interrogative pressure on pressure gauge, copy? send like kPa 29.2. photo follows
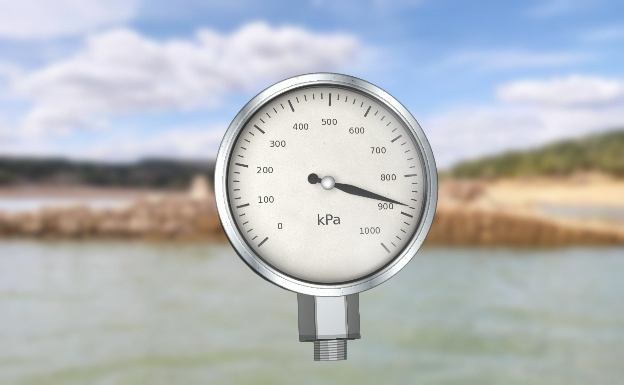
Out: kPa 880
